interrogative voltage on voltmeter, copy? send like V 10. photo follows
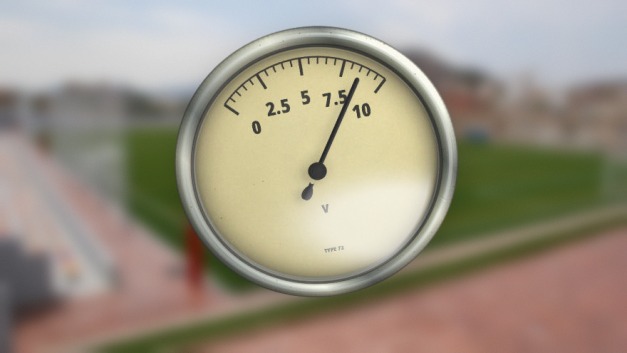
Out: V 8.5
